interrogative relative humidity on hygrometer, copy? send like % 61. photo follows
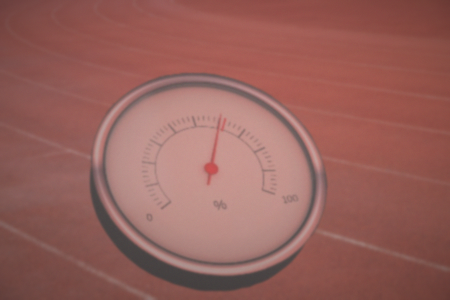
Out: % 60
